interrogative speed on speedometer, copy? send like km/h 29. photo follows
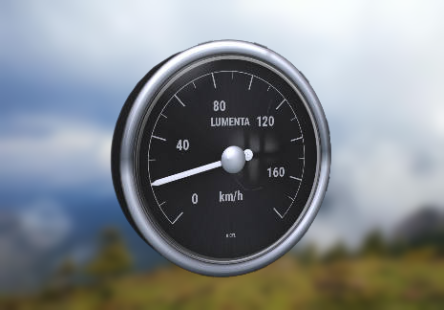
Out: km/h 20
